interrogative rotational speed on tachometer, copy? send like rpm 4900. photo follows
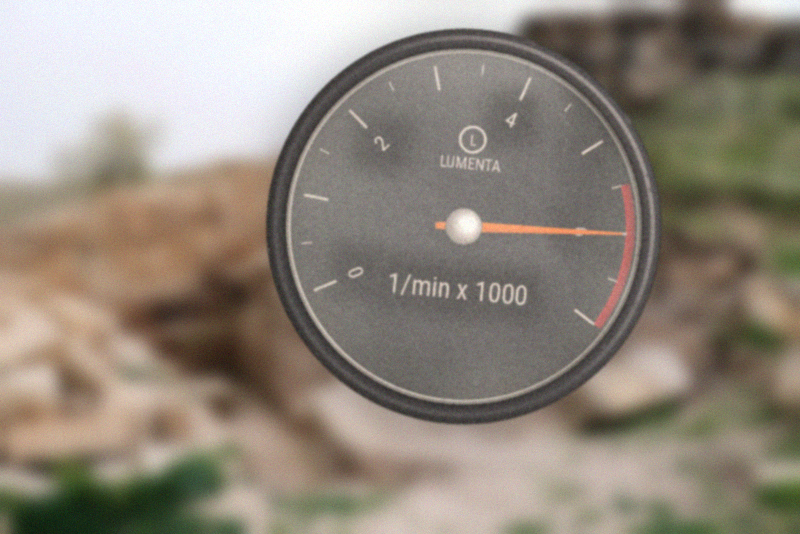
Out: rpm 6000
